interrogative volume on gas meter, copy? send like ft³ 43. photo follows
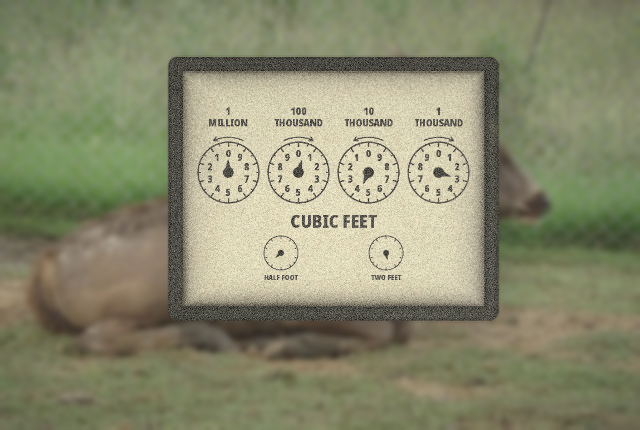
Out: ft³ 4300
